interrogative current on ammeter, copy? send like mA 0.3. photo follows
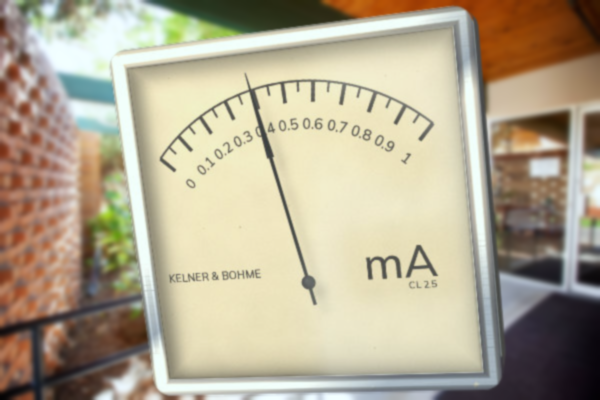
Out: mA 0.4
